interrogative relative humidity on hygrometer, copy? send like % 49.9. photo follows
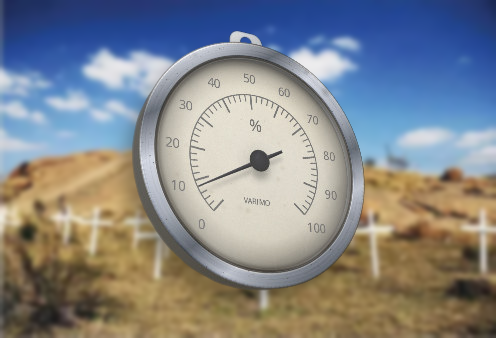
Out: % 8
